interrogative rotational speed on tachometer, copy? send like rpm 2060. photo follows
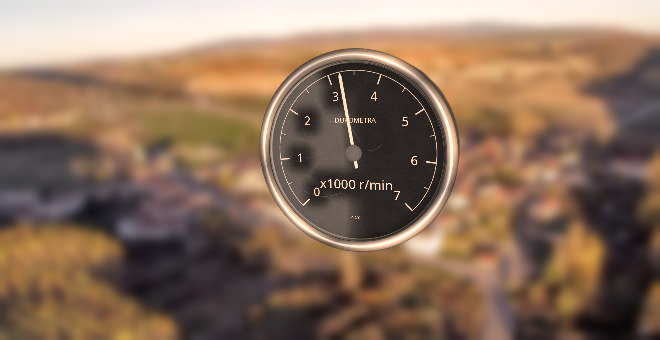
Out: rpm 3250
